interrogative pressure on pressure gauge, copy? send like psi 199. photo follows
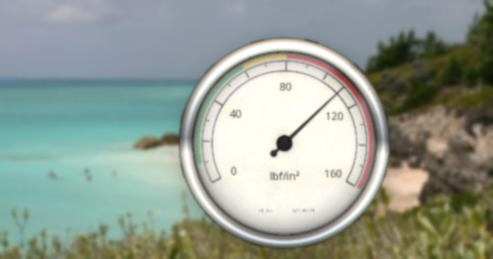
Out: psi 110
